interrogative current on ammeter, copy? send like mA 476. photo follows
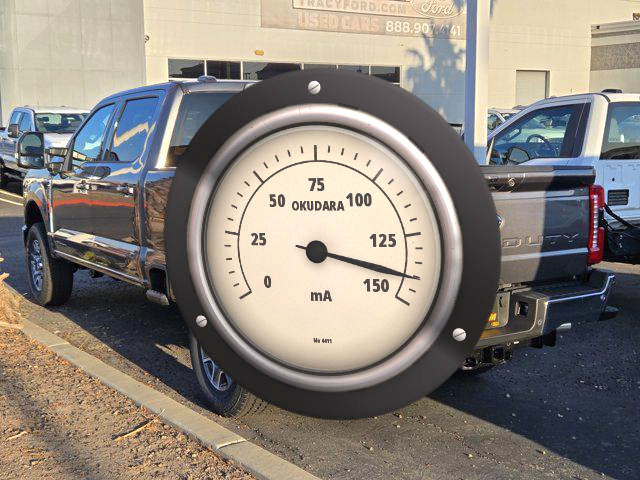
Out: mA 140
